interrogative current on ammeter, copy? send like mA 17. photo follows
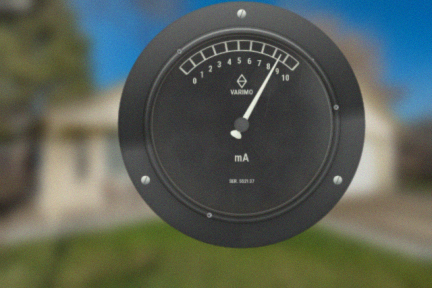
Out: mA 8.5
